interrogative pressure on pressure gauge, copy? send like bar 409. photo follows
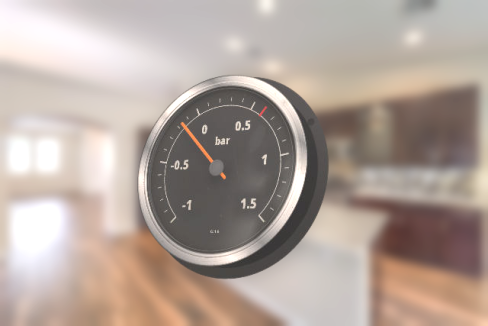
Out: bar -0.15
